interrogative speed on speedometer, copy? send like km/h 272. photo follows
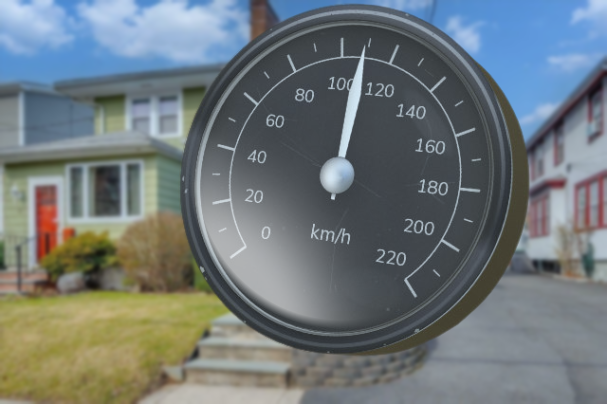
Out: km/h 110
